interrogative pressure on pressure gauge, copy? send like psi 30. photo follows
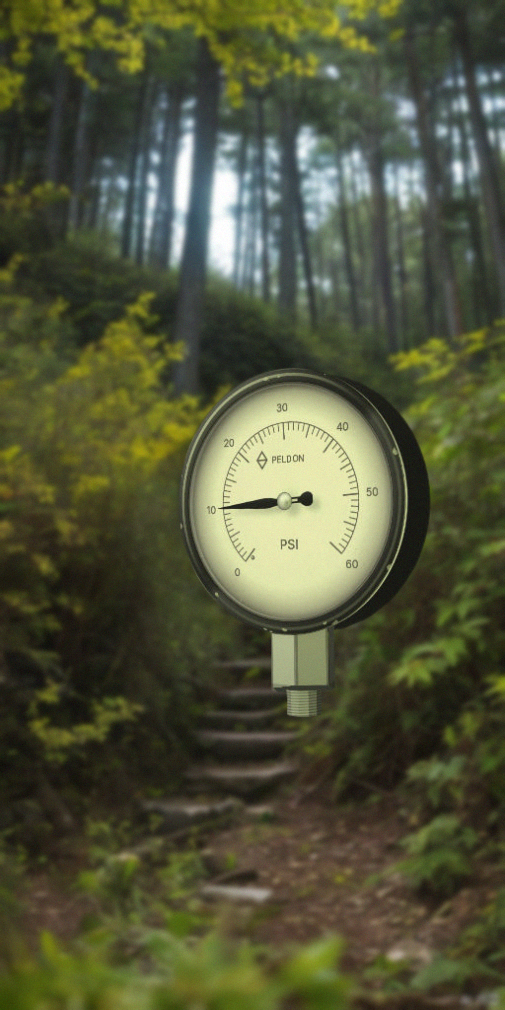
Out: psi 10
